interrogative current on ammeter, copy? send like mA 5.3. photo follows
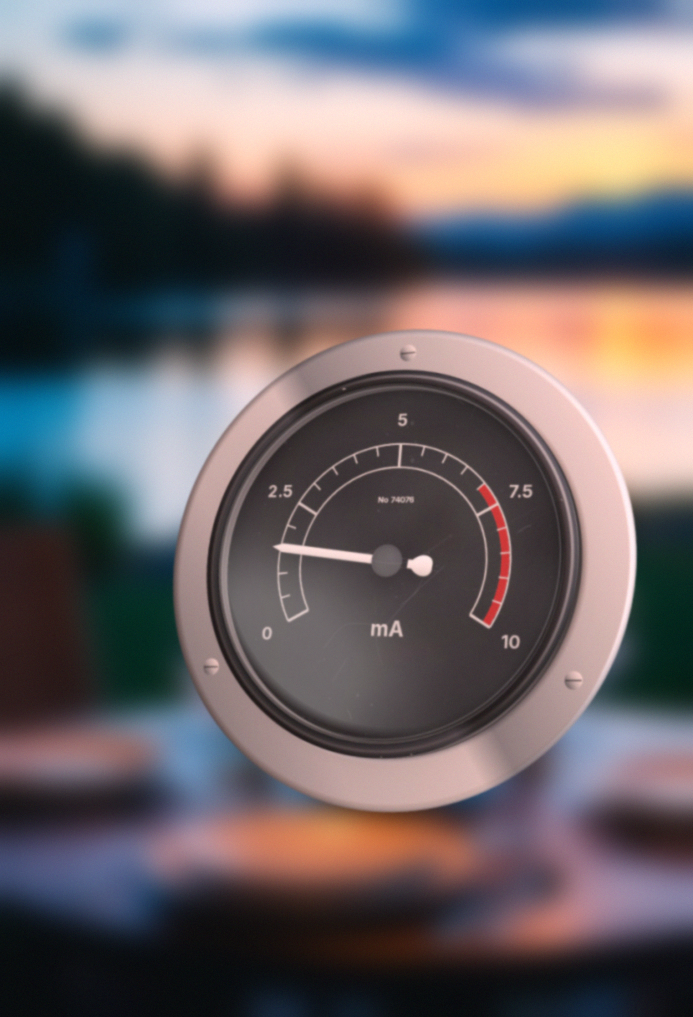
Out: mA 1.5
